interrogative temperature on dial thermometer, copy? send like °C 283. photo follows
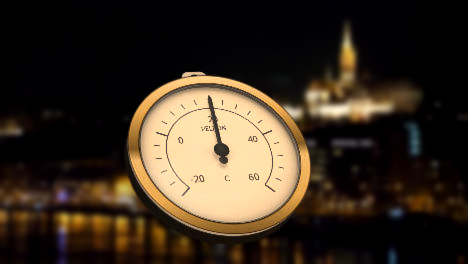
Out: °C 20
